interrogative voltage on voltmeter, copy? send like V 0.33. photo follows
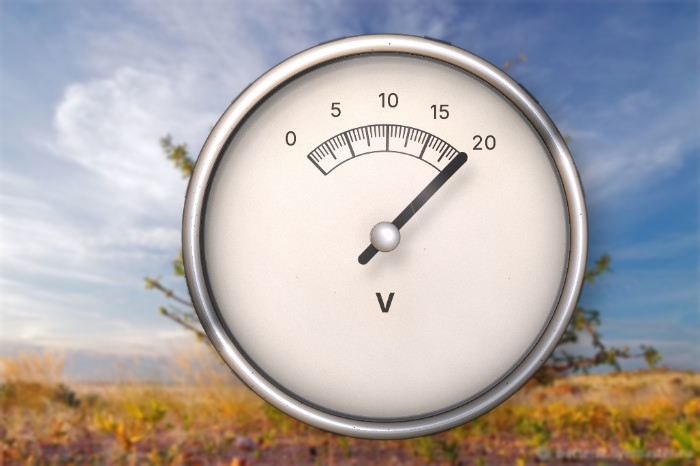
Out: V 19.5
